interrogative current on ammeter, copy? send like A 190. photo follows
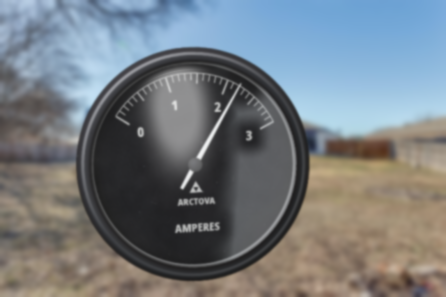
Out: A 2.2
